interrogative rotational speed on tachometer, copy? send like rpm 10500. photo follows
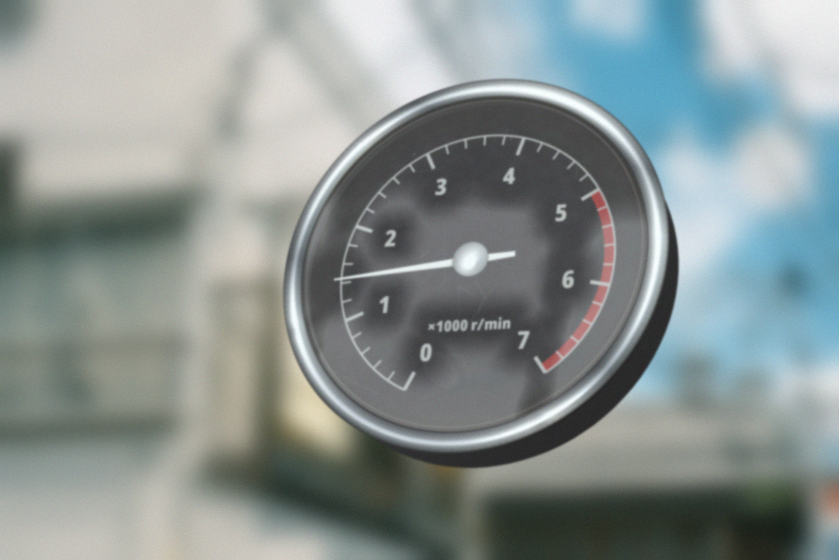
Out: rpm 1400
